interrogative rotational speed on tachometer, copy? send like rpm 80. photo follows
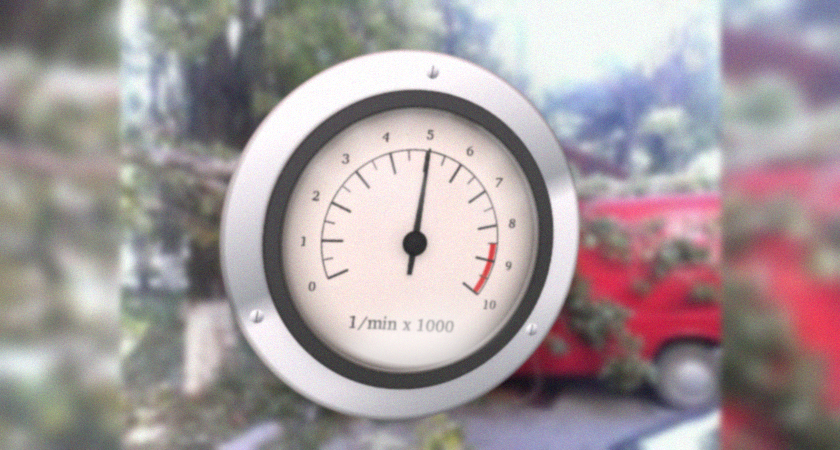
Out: rpm 5000
